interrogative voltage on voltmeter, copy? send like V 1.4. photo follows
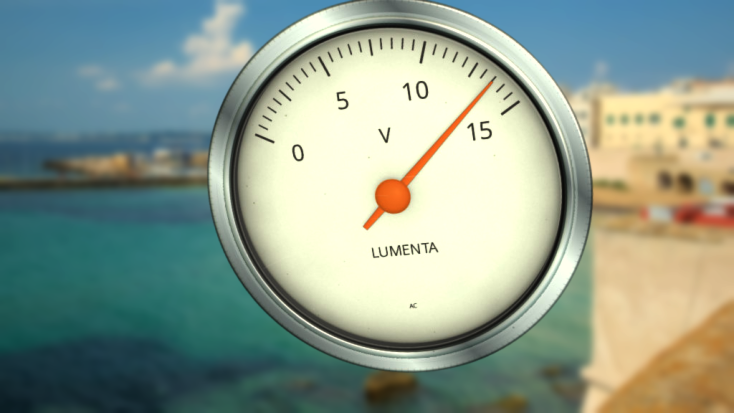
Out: V 13.5
